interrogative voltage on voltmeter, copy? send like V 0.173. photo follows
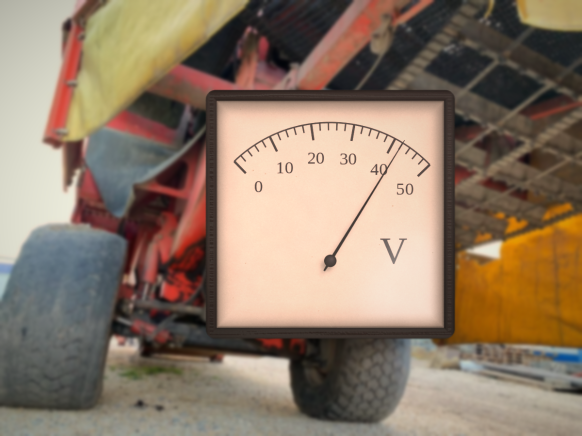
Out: V 42
